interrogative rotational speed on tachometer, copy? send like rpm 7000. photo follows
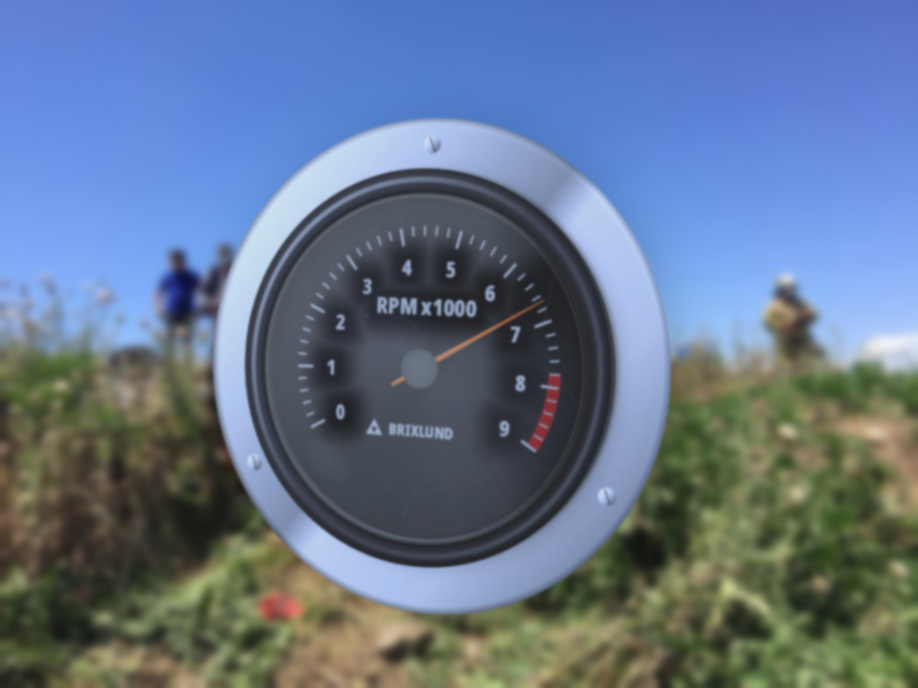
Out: rpm 6700
